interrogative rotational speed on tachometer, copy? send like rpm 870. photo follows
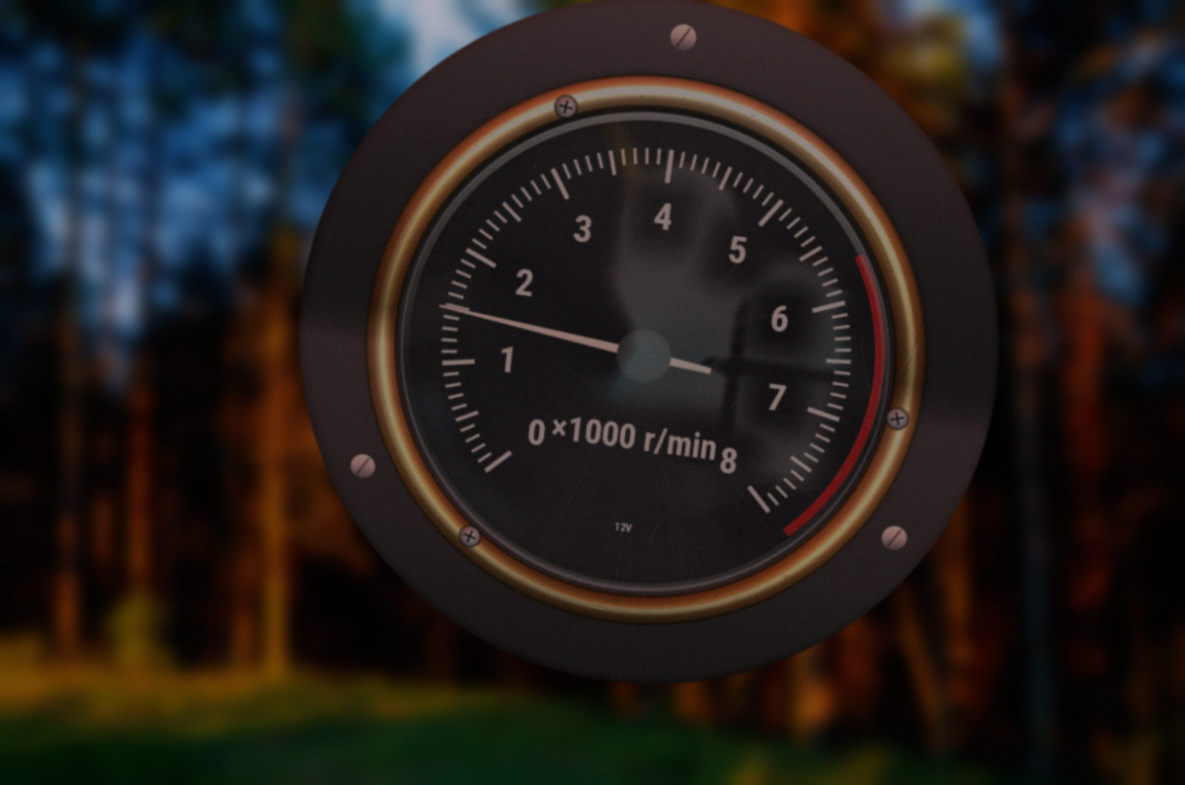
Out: rpm 1500
